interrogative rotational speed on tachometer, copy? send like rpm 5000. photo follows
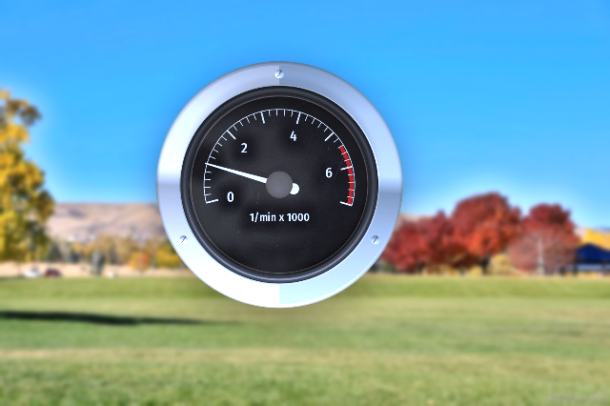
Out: rpm 1000
